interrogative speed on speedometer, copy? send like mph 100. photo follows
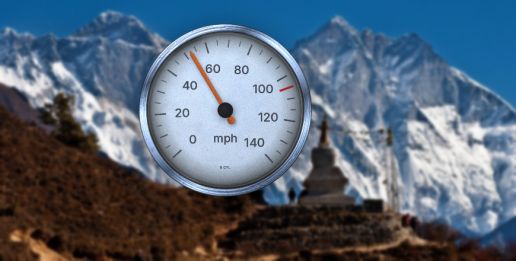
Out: mph 52.5
